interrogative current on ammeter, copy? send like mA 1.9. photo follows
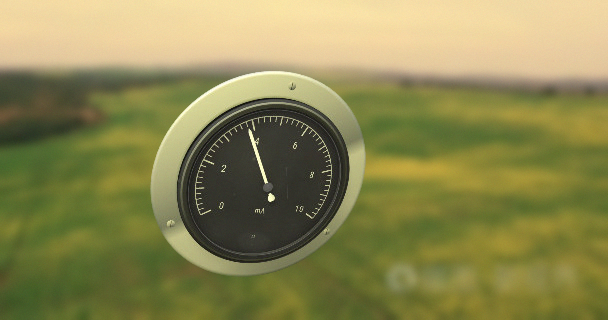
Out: mA 3.8
